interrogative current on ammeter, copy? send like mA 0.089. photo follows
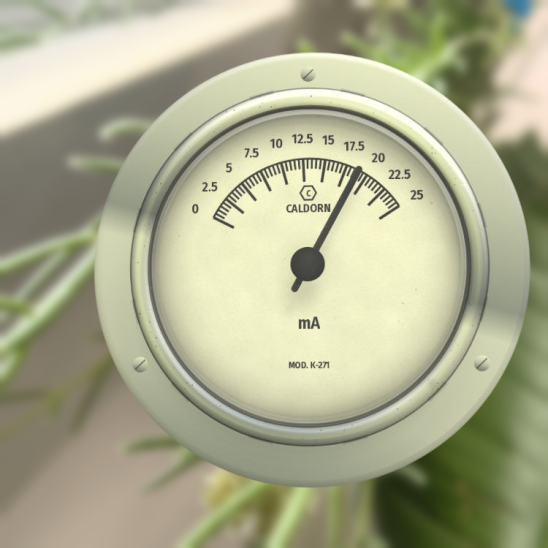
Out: mA 19
